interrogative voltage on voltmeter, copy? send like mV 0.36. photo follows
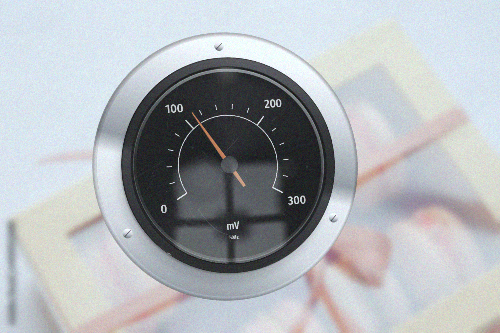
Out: mV 110
